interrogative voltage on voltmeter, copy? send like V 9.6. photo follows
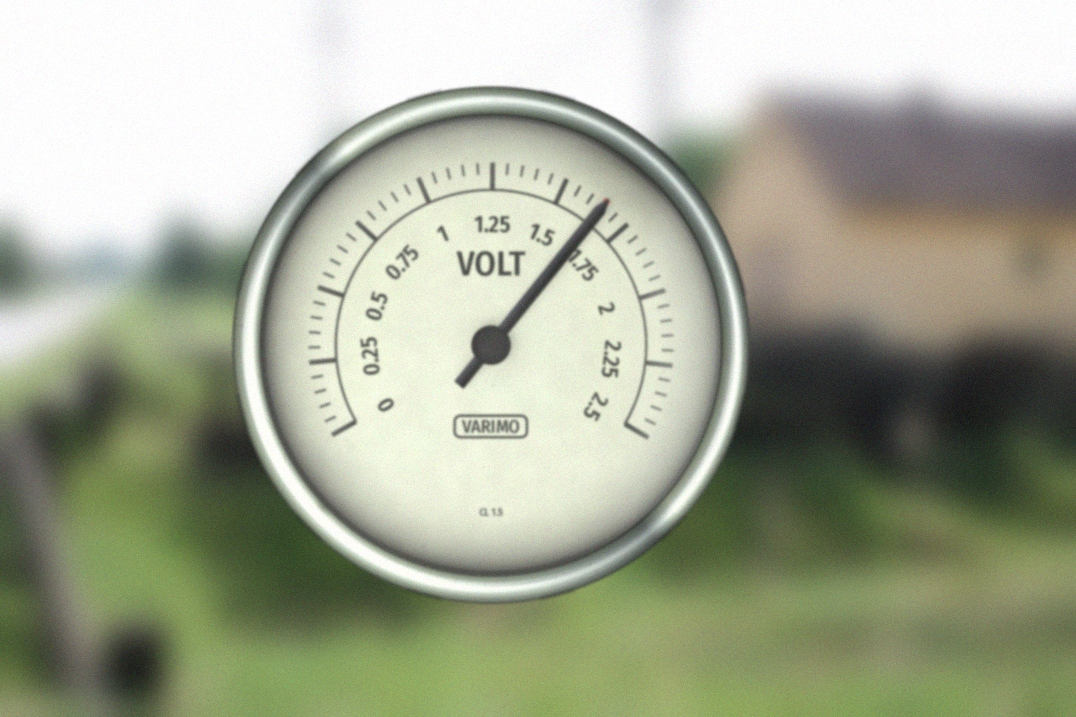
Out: V 1.65
